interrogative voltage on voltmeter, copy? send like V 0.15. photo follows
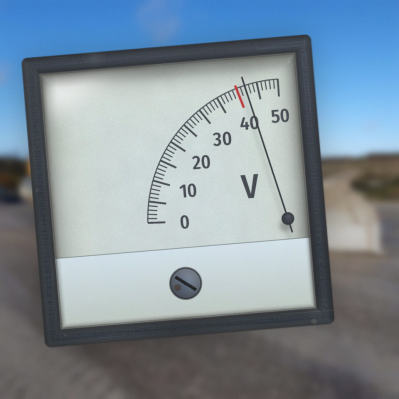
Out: V 42
